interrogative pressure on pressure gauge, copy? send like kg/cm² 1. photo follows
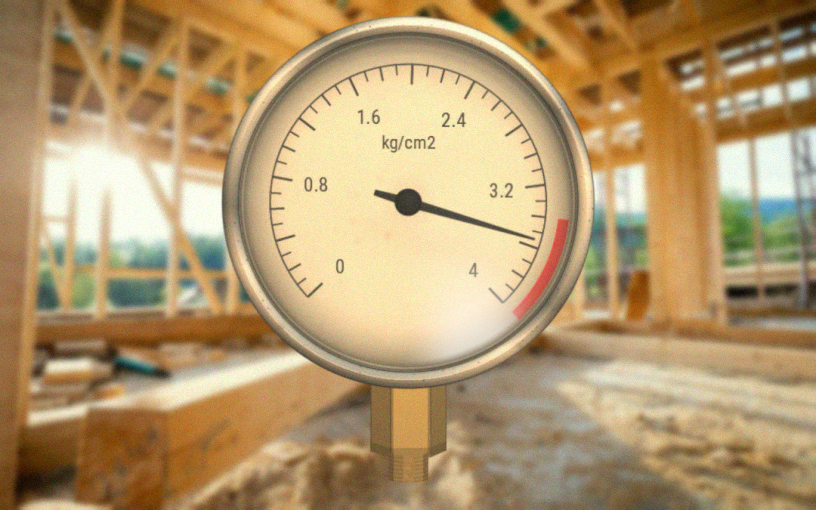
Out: kg/cm² 3.55
